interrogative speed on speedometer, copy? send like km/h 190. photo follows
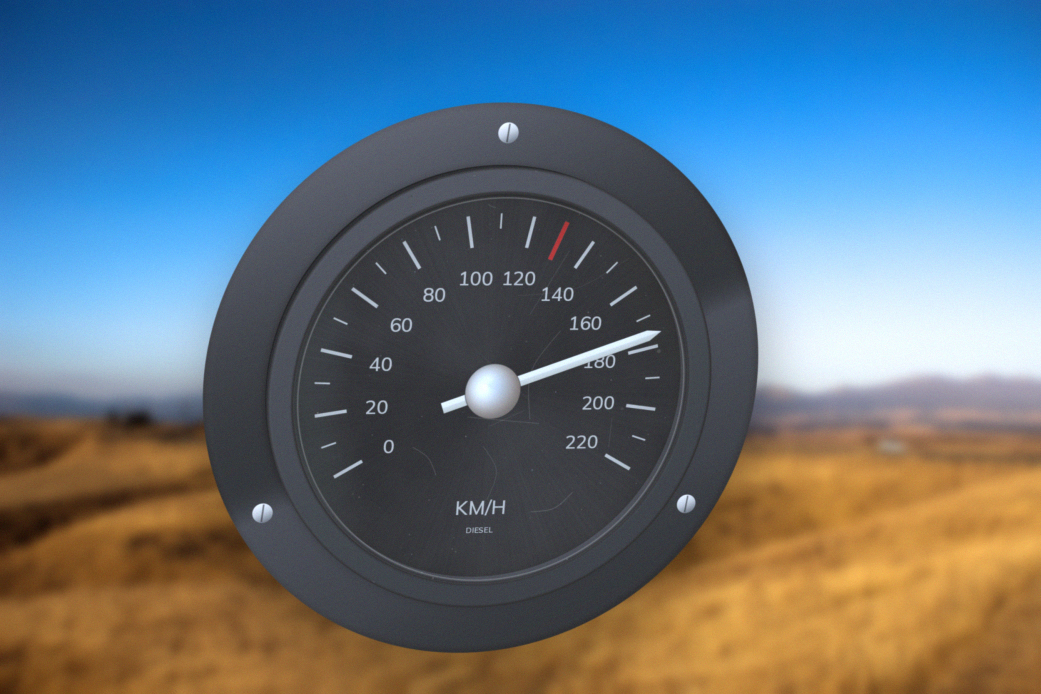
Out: km/h 175
